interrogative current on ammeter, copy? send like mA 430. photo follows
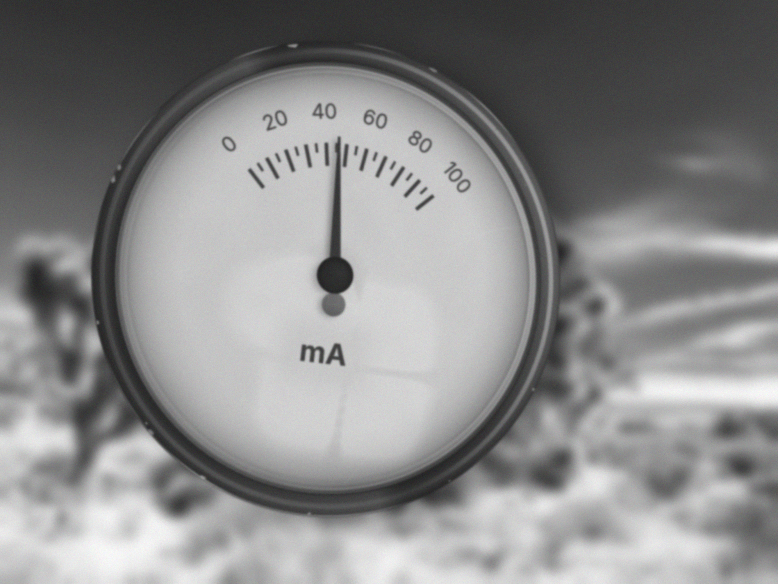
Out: mA 45
